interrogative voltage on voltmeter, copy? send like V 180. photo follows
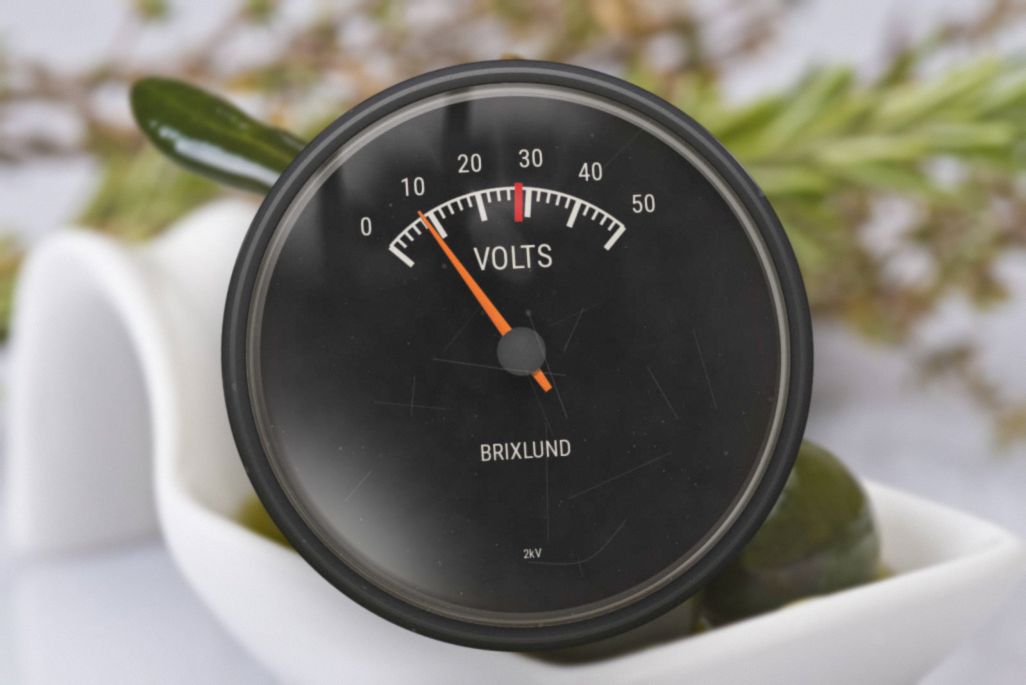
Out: V 8
